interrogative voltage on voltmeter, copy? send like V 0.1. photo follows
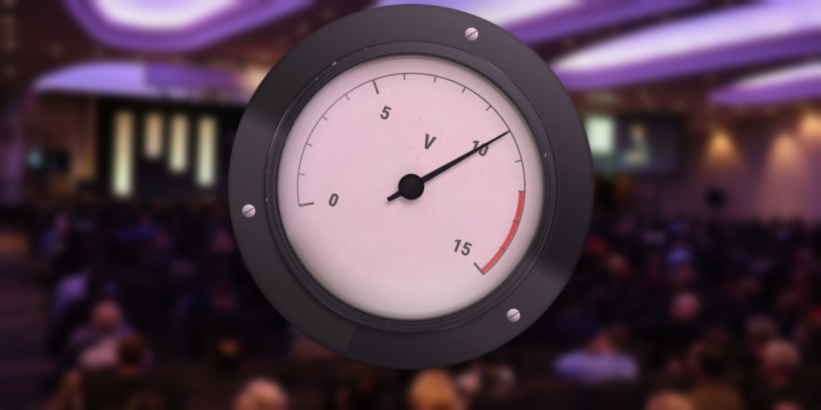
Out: V 10
